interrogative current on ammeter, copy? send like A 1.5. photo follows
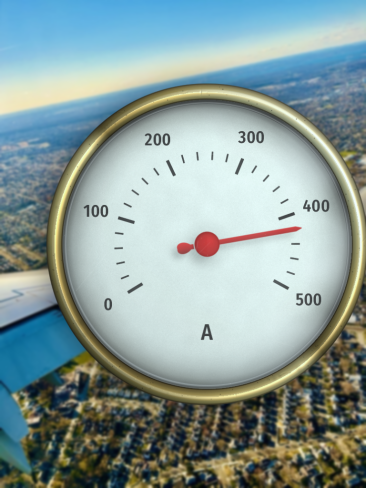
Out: A 420
